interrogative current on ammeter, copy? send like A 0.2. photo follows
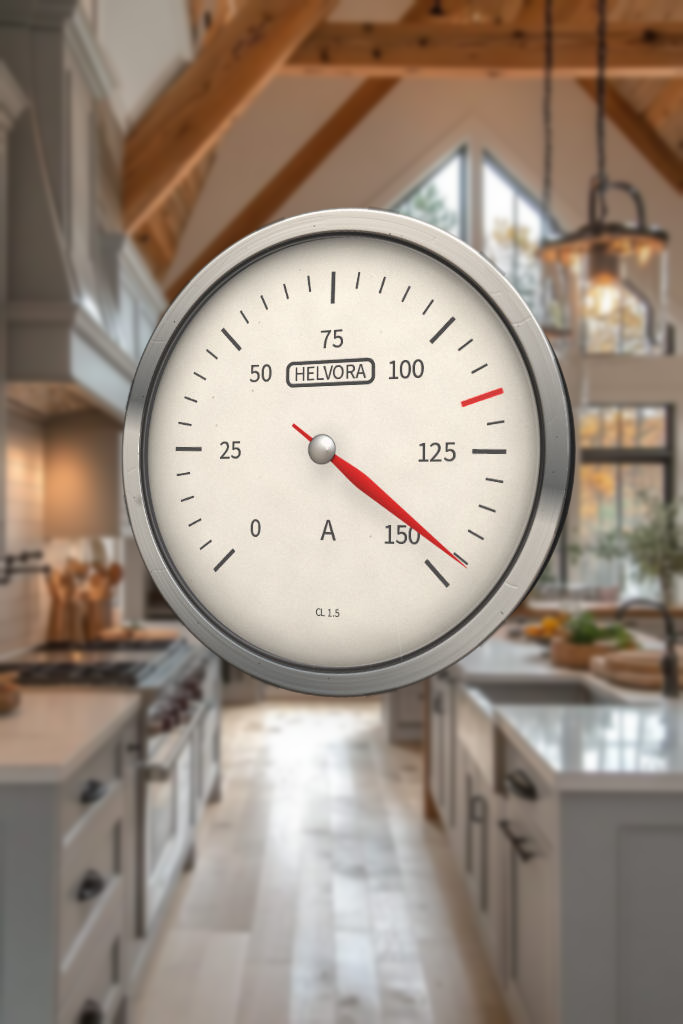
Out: A 145
